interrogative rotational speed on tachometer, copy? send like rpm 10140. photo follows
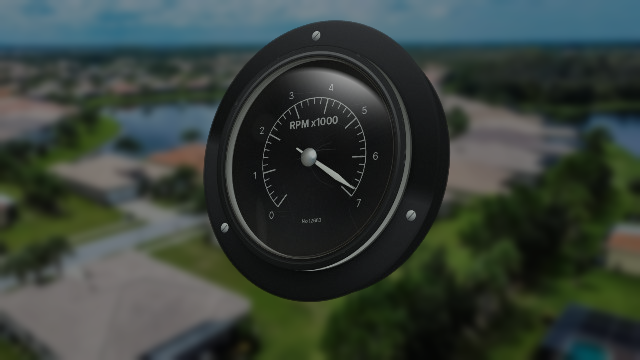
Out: rpm 6800
